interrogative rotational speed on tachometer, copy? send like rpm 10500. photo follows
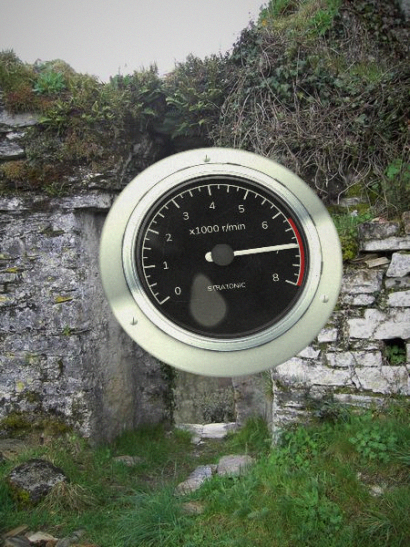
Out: rpm 7000
